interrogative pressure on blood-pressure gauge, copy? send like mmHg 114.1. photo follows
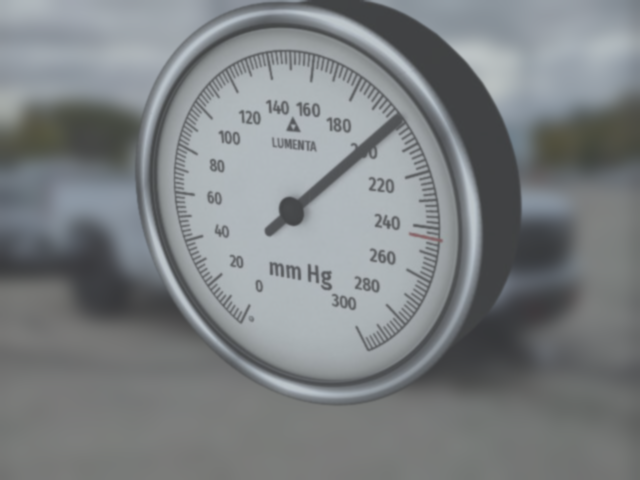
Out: mmHg 200
